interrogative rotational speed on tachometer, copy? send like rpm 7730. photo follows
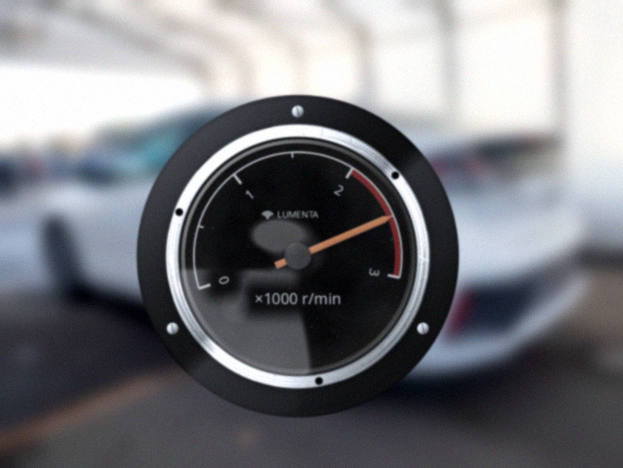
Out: rpm 2500
